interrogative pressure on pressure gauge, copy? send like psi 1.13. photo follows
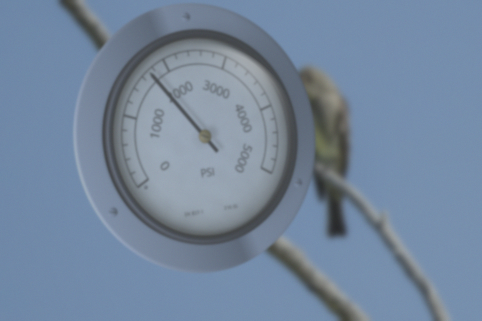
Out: psi 1700
